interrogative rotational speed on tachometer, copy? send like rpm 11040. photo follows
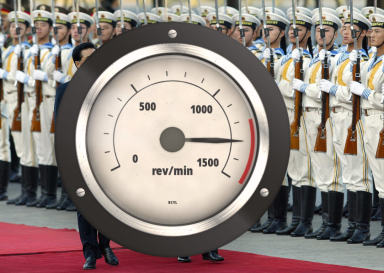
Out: rpm 1300
